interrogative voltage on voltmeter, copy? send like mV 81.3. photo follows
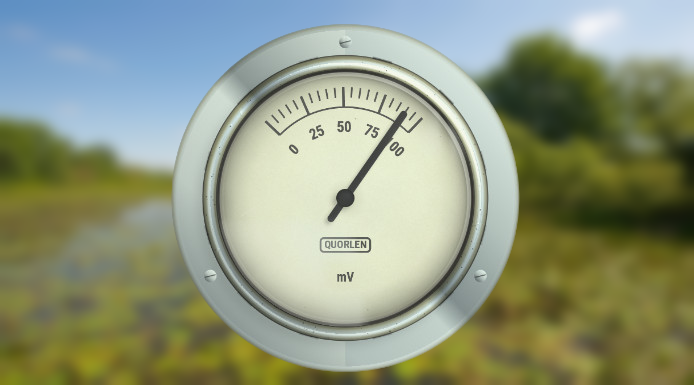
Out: mV 90
